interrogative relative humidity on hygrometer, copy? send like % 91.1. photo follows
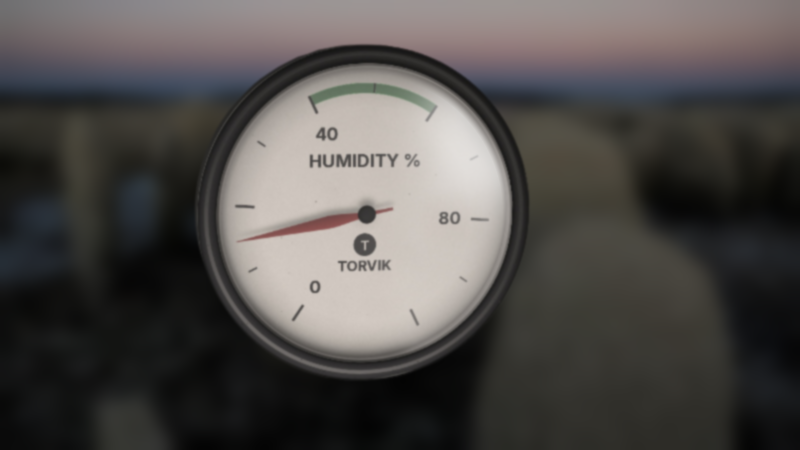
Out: % 15
